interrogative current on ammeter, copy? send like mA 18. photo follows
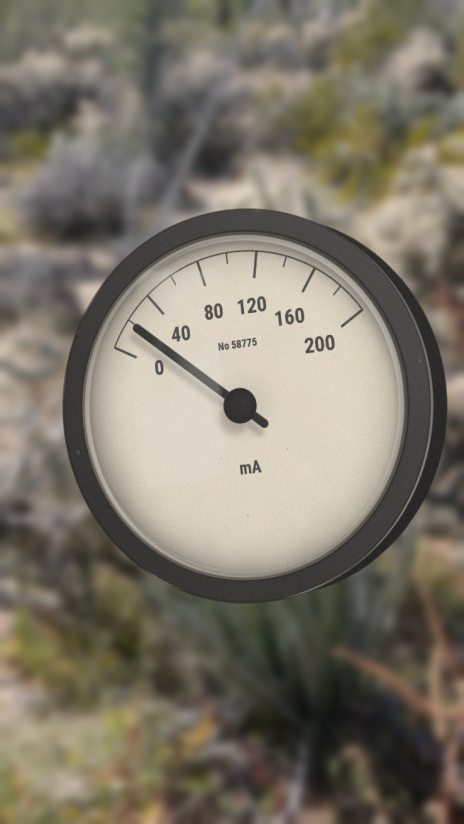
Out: mA 20
